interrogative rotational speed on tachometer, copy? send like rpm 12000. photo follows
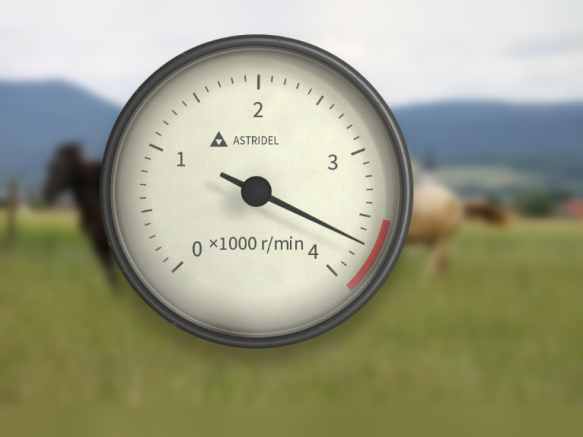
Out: rpm 3700
